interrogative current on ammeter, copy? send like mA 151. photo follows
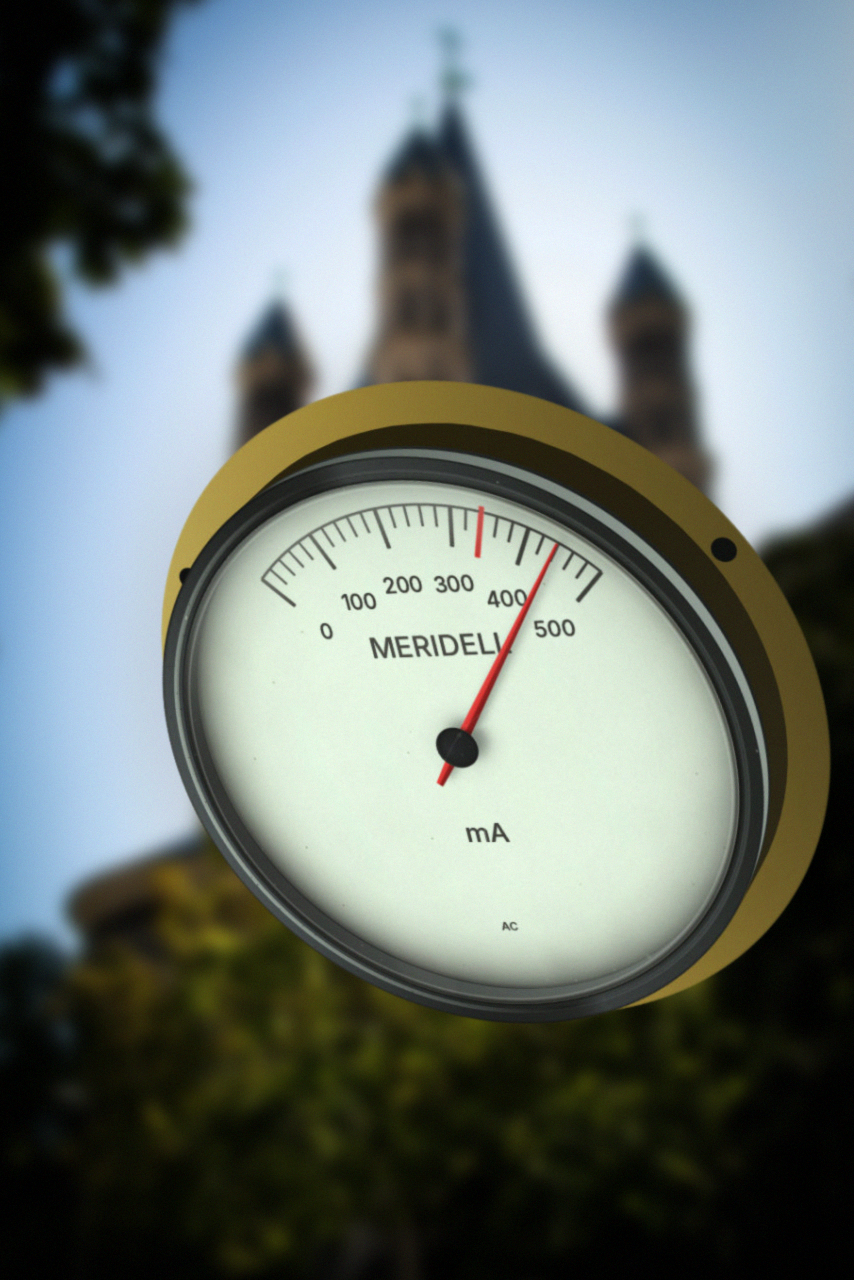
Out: mA 440
